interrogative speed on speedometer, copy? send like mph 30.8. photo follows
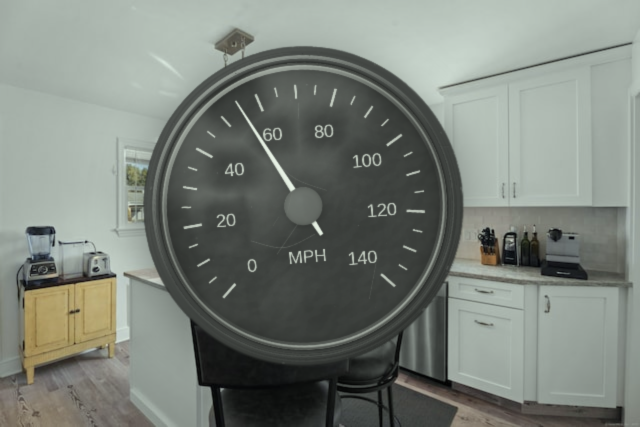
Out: mph 55
